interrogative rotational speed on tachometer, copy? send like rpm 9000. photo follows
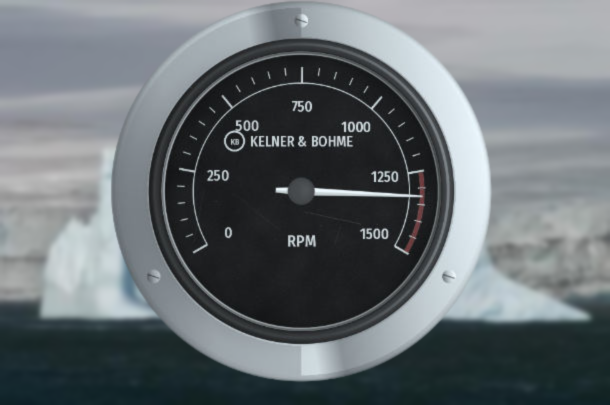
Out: rpm 1325
